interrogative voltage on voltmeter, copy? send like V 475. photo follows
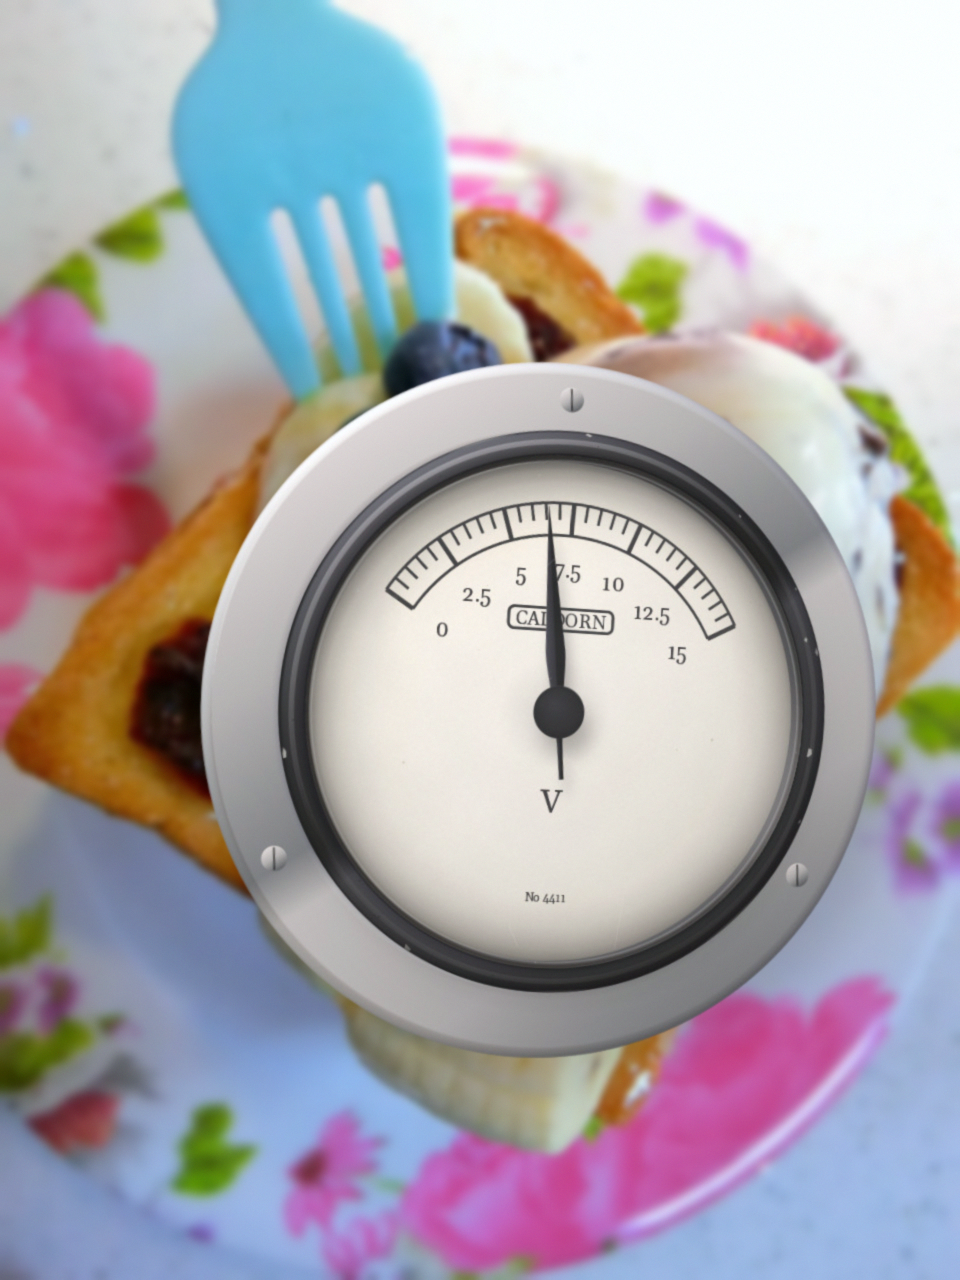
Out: V 6.5
